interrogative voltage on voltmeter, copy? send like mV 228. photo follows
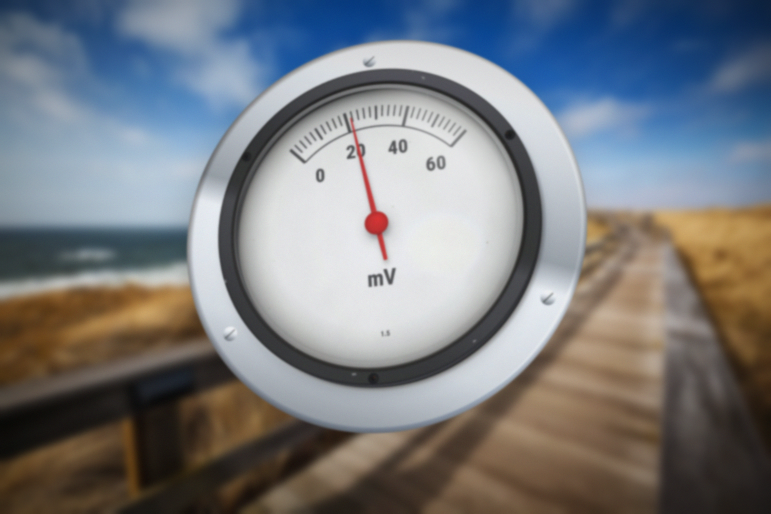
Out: mV 22
